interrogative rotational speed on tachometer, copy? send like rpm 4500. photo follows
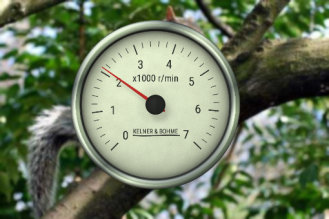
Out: rpm 2100
